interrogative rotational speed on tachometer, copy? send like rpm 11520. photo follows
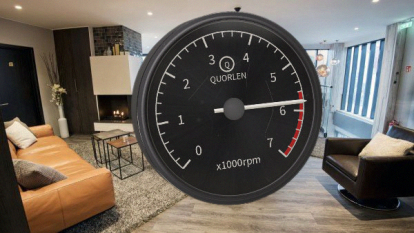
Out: rpm 5800
